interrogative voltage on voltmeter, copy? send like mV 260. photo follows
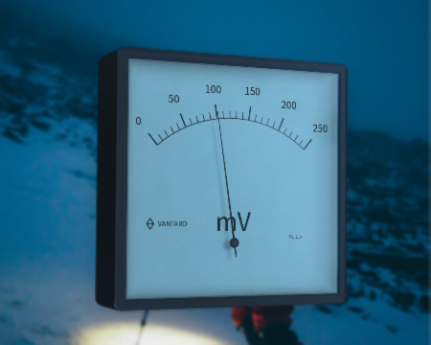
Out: mV 100
